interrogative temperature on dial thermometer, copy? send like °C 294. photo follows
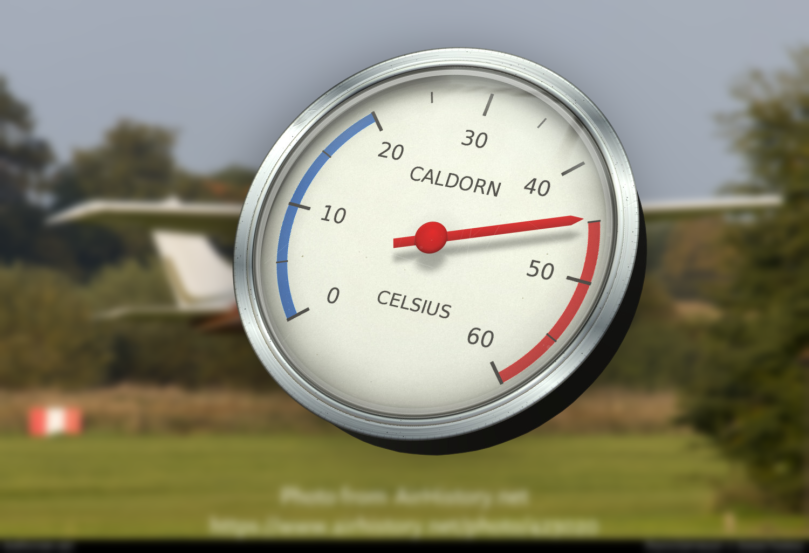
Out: °C 45
